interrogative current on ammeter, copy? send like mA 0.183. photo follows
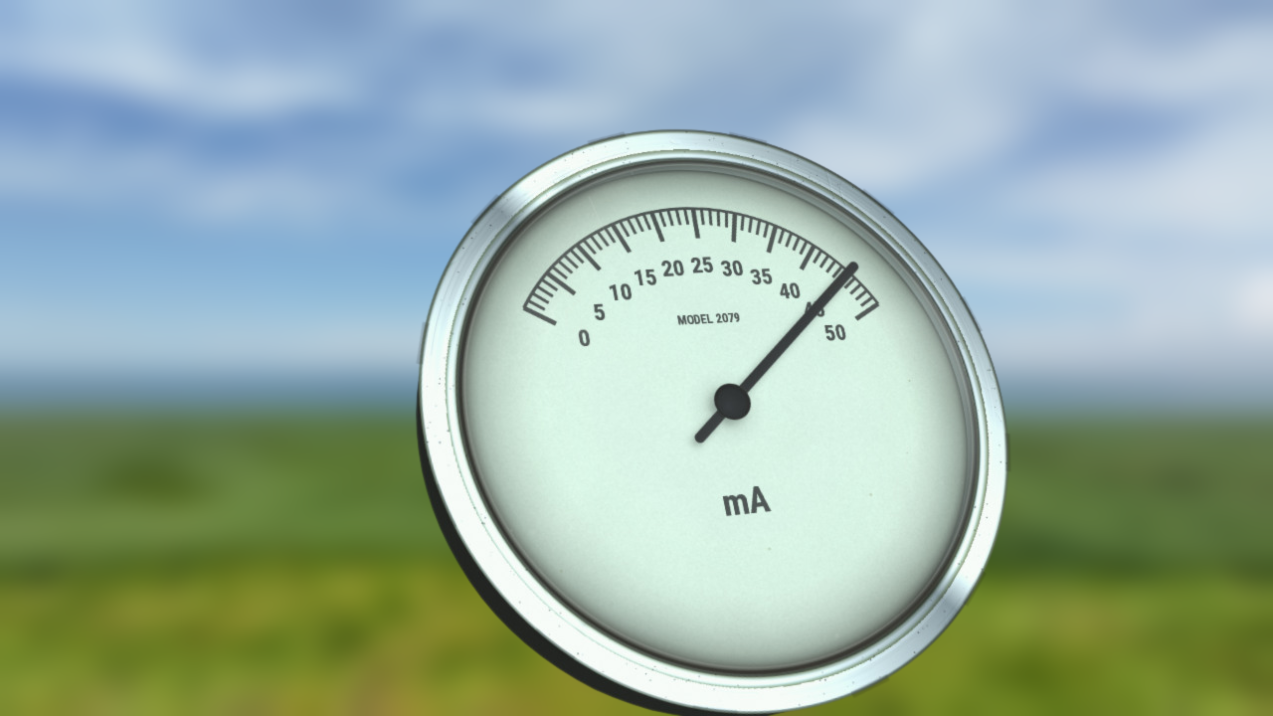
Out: mA 45
